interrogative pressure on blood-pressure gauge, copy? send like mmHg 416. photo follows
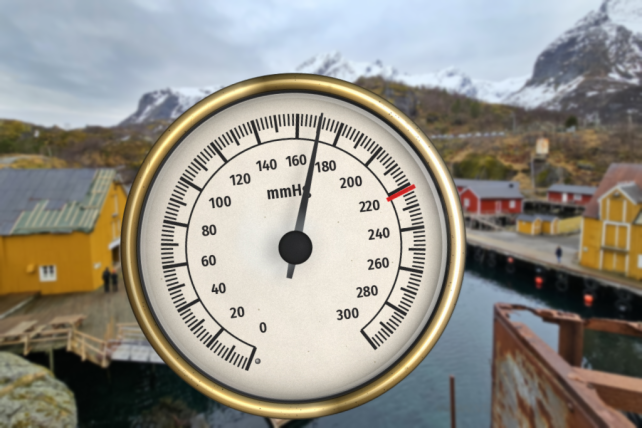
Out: mmHg 170
